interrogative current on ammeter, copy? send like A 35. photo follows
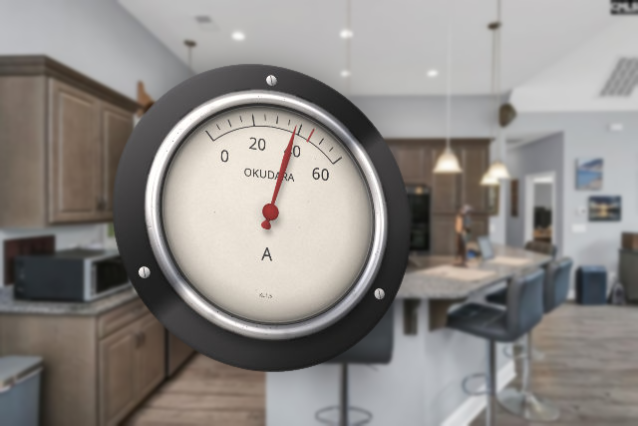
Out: A 37.5
